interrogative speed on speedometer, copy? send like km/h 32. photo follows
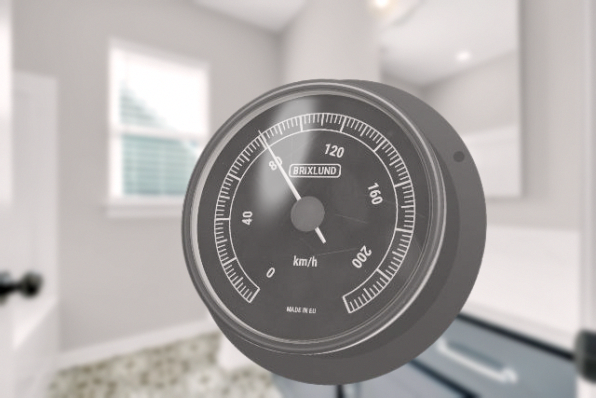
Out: km/h 82
